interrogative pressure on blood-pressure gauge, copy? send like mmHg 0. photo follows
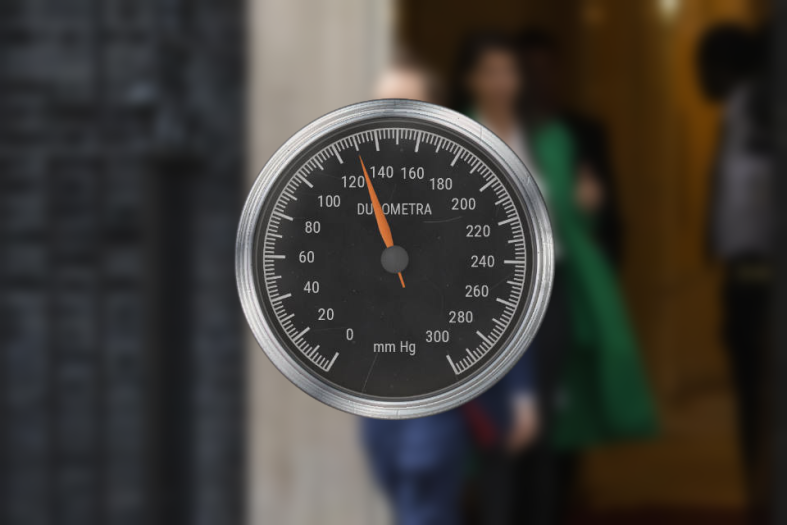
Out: mmHg 130
